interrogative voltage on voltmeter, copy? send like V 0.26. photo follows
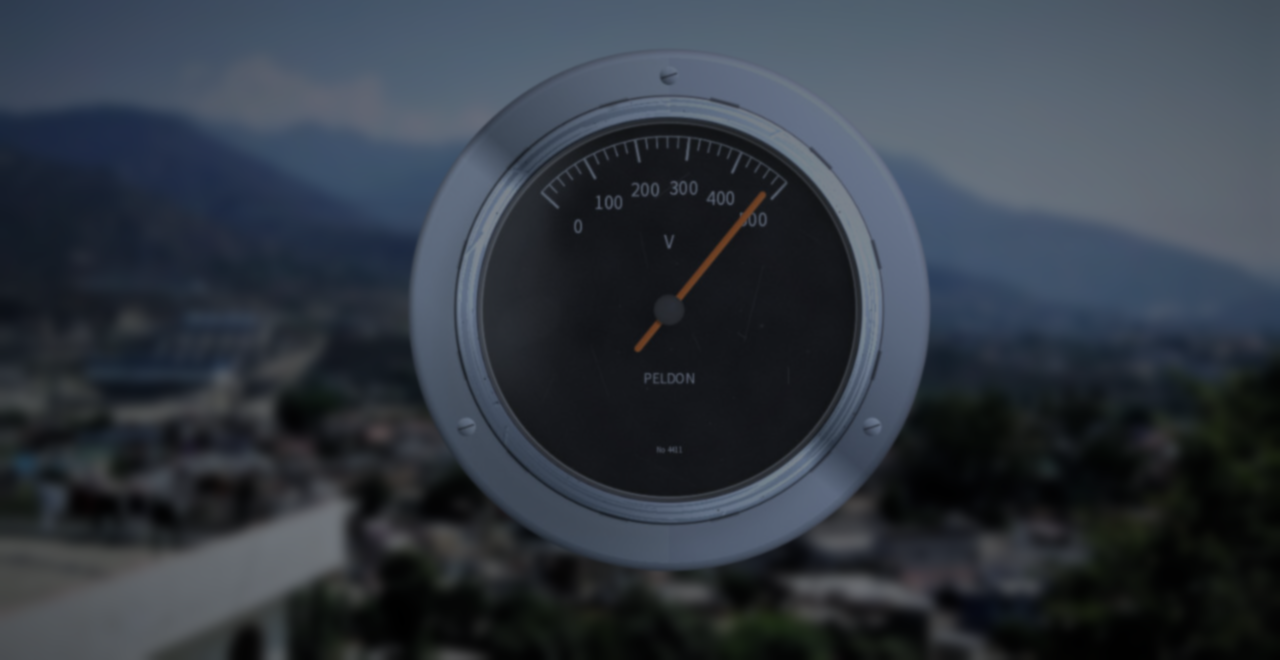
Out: V 480
